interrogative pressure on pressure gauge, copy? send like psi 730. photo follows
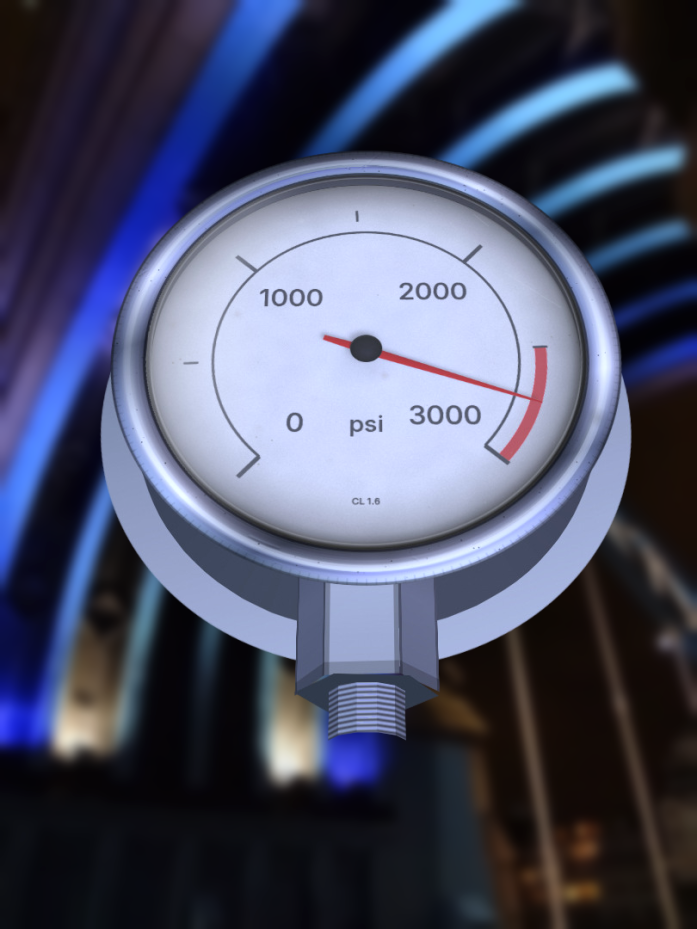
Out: psi 2750
